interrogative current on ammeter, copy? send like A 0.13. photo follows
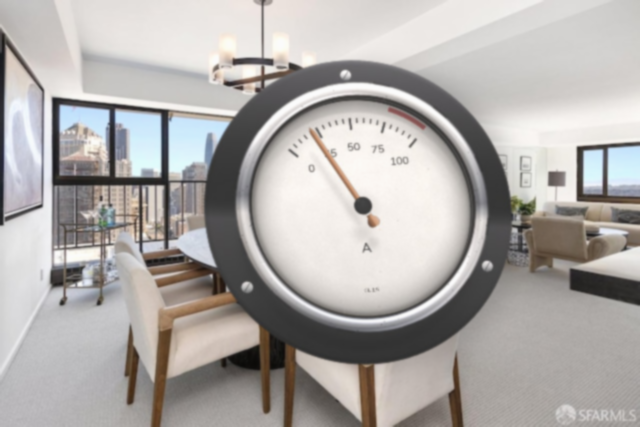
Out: A 20
